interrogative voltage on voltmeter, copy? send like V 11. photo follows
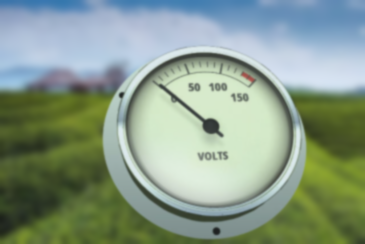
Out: V 0
